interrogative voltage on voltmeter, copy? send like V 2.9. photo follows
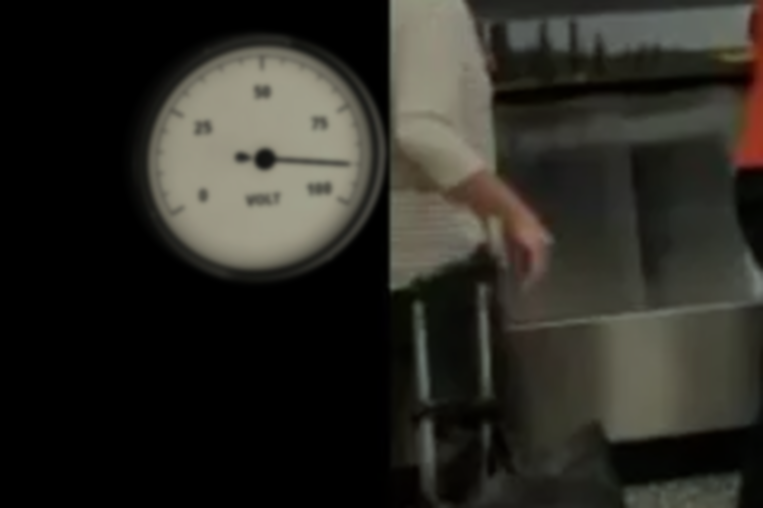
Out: V 90
